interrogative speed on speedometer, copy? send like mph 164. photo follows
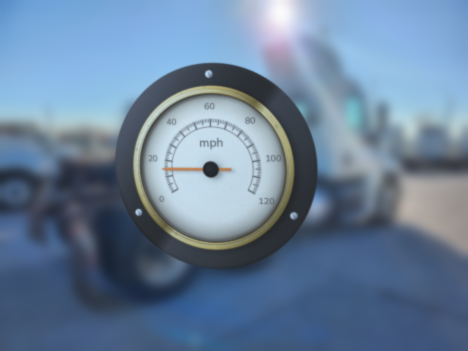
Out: mph 15
